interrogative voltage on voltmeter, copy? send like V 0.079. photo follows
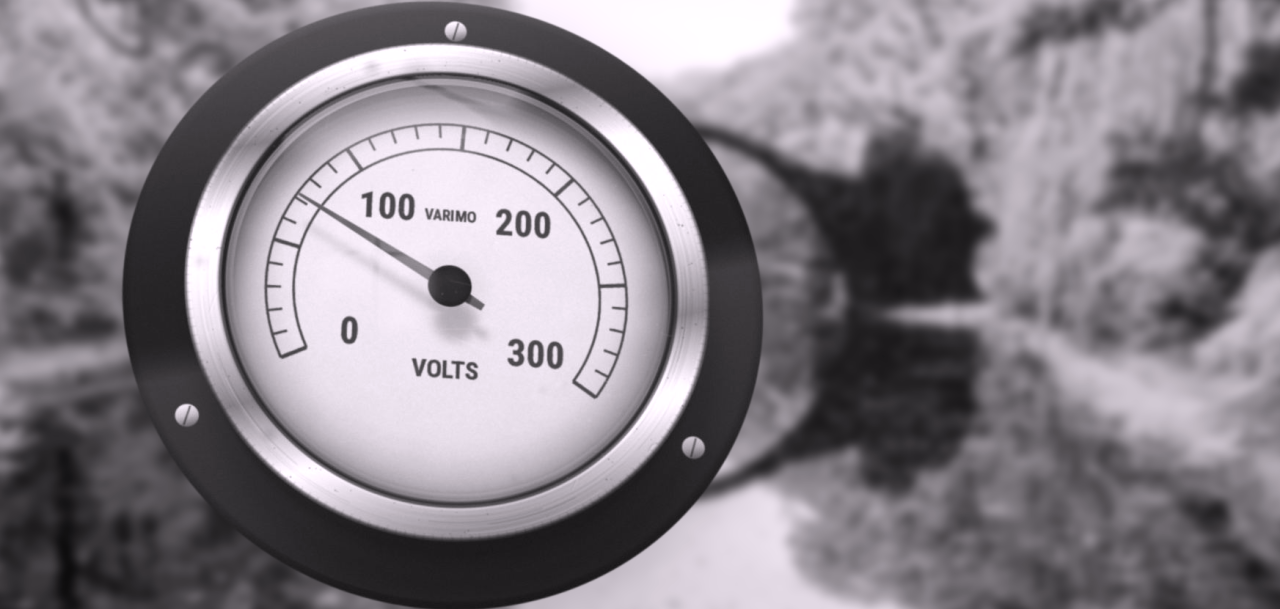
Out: V 70
